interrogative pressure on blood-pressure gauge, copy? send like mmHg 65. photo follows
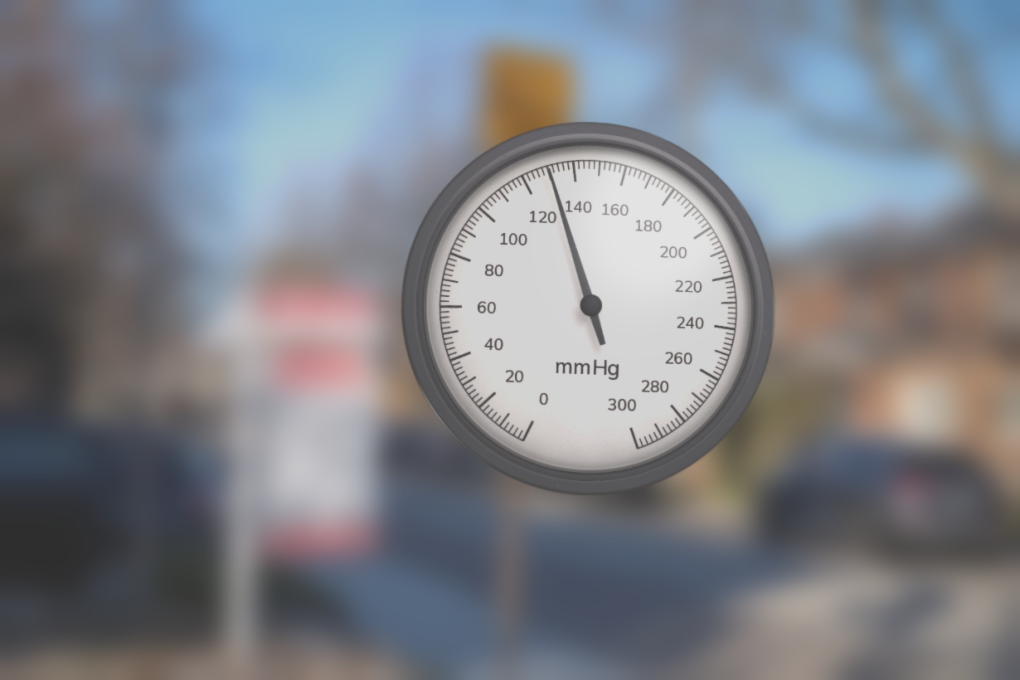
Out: mmHg 130
